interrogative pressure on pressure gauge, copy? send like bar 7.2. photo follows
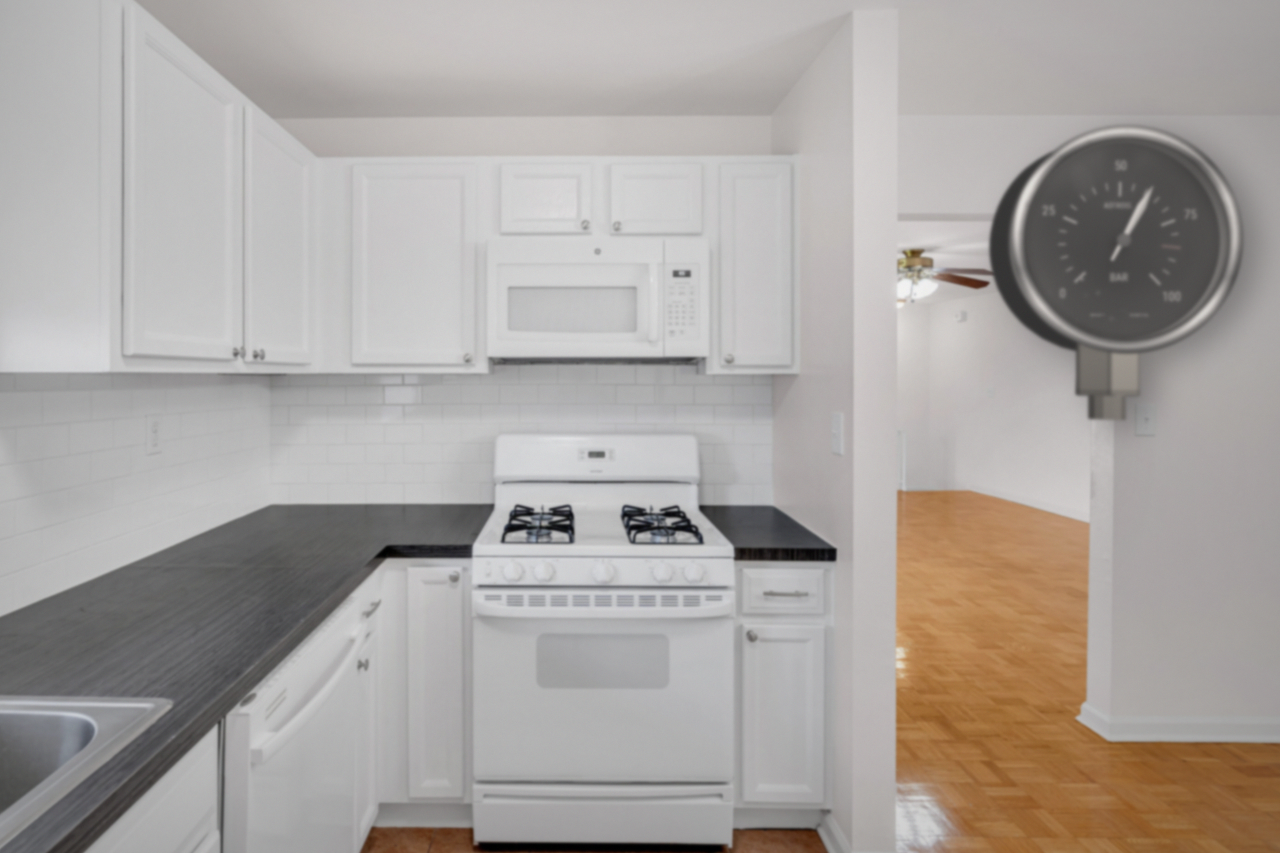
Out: bar 60
